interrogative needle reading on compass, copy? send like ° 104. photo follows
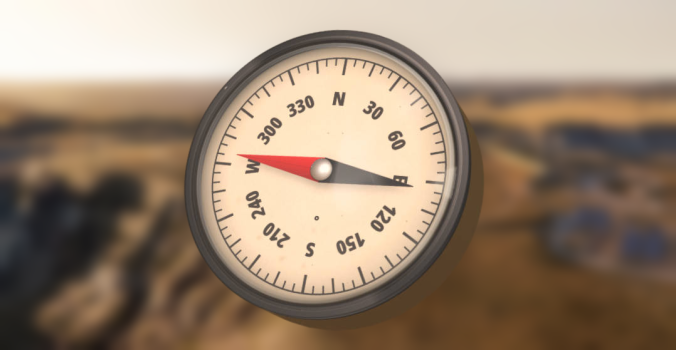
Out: ° 275
